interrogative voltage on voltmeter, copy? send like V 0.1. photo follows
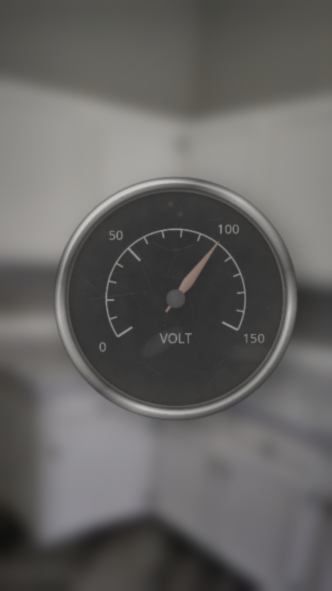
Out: V 100
